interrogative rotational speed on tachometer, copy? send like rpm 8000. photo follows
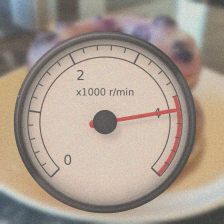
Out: rpm 4000
